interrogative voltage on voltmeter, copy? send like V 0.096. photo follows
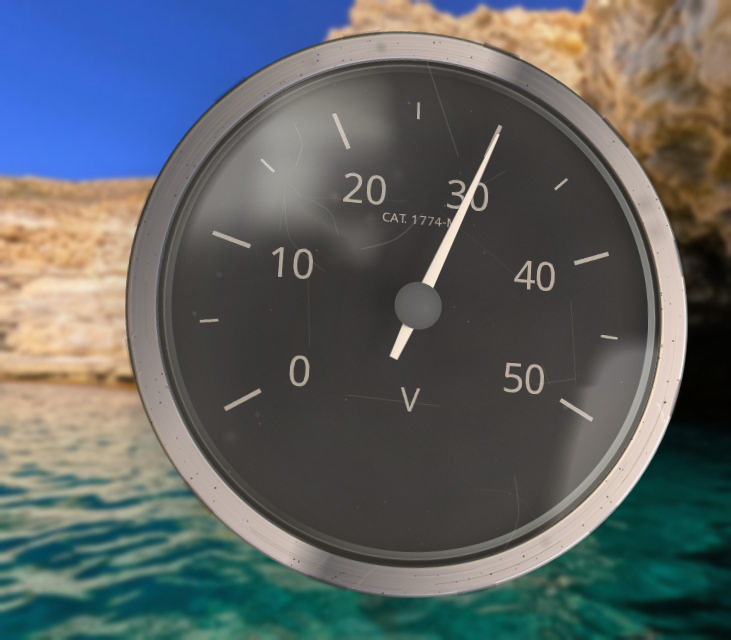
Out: V 30
